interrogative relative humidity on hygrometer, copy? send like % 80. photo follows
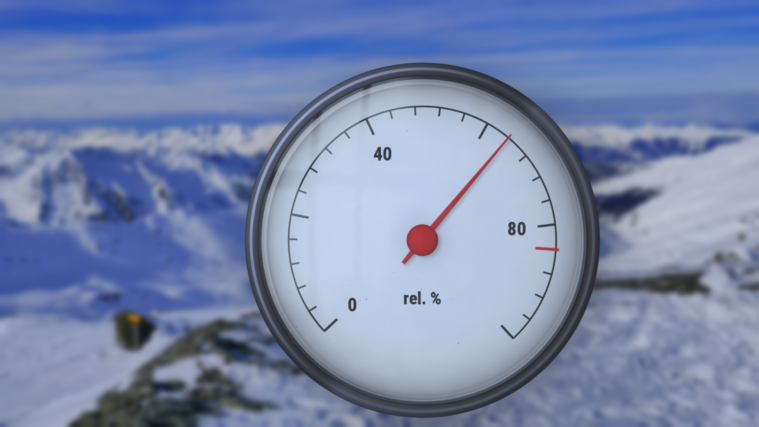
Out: % 64
